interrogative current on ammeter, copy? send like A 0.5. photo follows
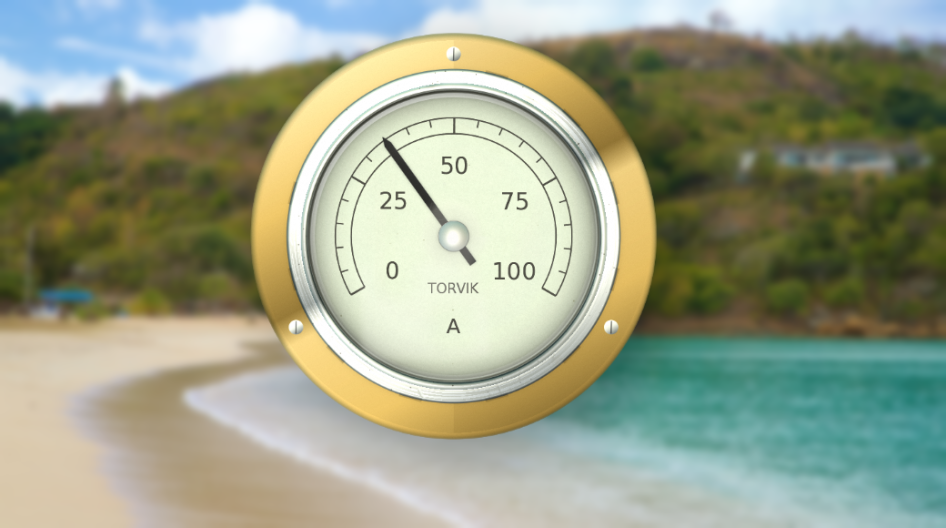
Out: A 35
